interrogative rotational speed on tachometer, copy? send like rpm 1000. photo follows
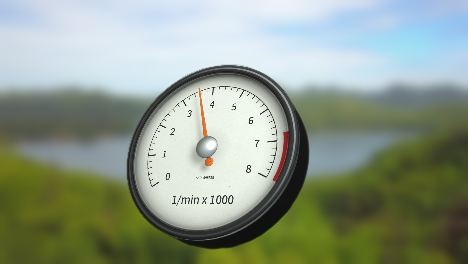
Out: rpm 3600
